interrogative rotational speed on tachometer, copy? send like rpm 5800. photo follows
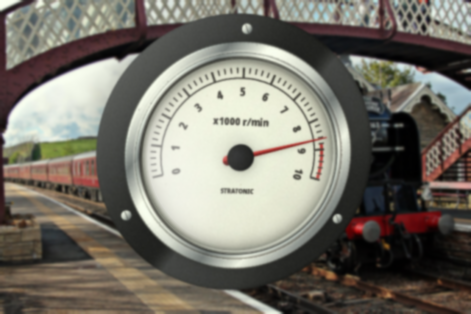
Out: rpm 8600
